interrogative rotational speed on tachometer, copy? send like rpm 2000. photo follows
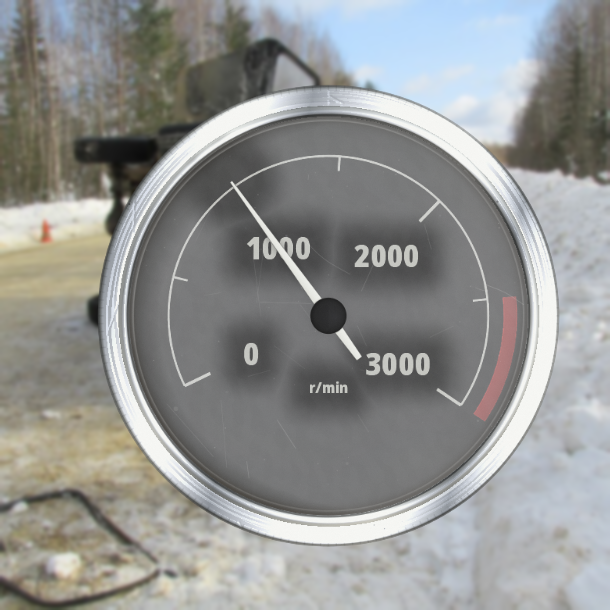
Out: rpm 1000
